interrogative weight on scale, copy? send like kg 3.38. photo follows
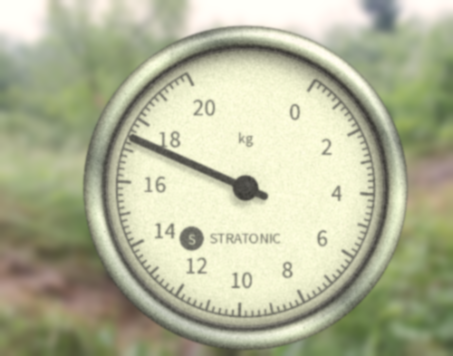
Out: kg 17.4
